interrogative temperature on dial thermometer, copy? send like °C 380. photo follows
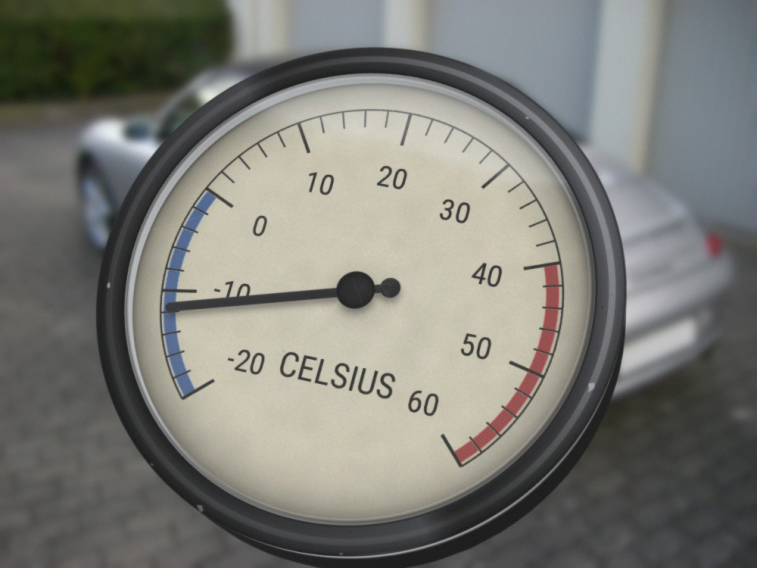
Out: °C -12
